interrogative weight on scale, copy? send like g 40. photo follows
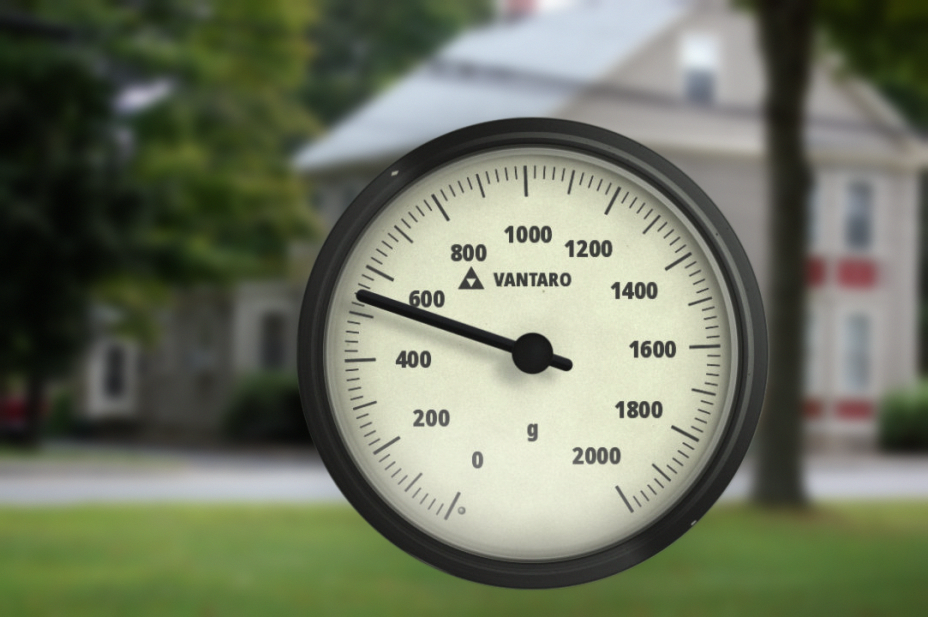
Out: g 540
